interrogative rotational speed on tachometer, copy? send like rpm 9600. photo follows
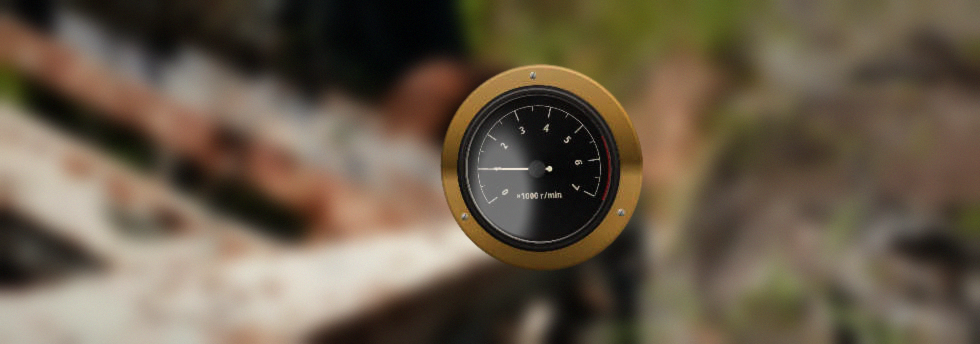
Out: rpm 1000
